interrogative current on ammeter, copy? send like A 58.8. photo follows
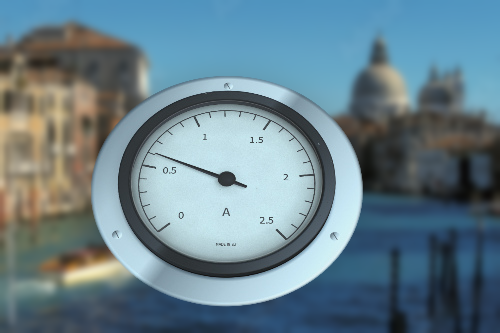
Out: A 0.6
